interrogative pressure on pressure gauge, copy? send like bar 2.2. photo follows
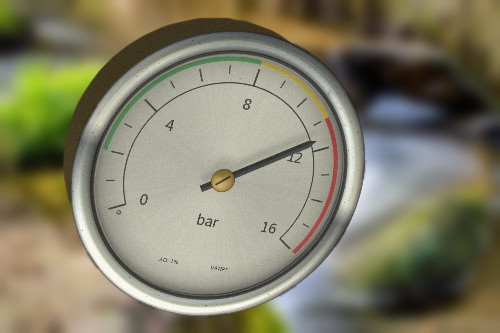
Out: bar 11.5
